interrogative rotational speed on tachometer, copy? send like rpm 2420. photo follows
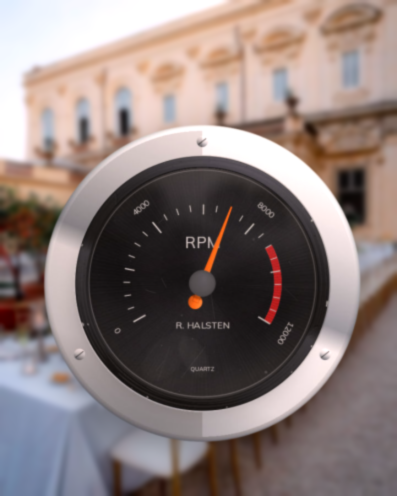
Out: rpm 7000
